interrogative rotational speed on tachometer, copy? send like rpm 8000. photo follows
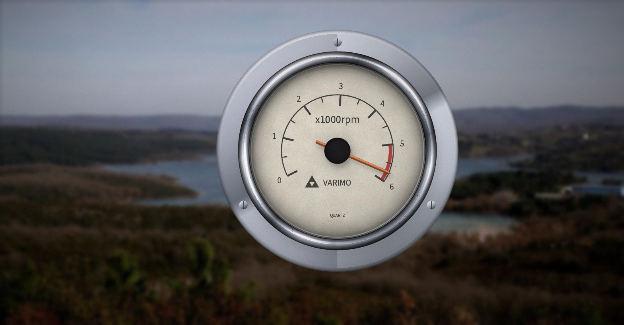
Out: rpm 5750
